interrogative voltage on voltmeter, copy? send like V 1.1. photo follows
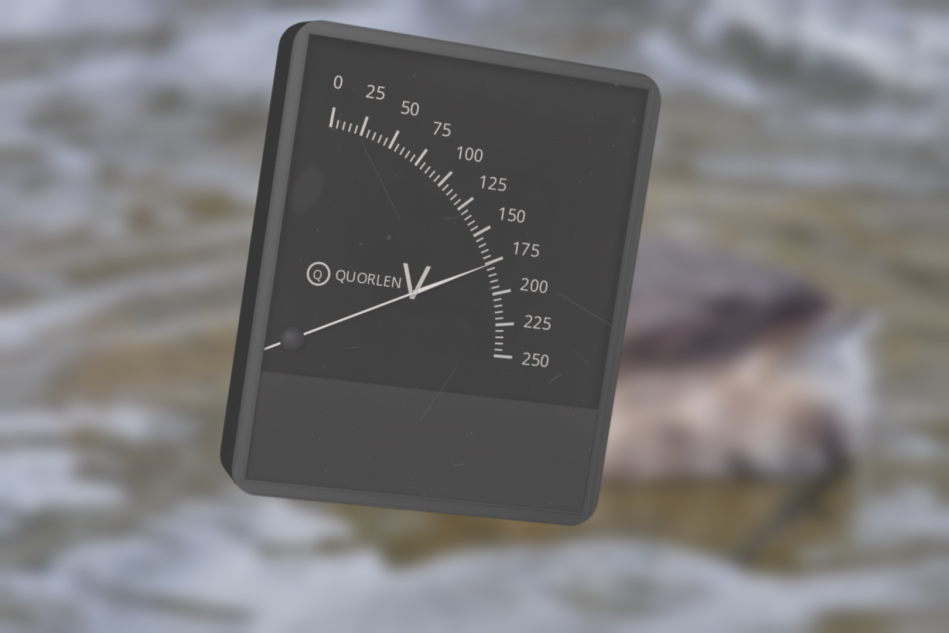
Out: V 175
